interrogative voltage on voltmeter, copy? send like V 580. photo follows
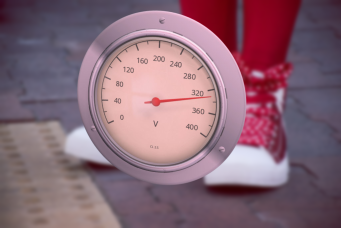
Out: V 330
